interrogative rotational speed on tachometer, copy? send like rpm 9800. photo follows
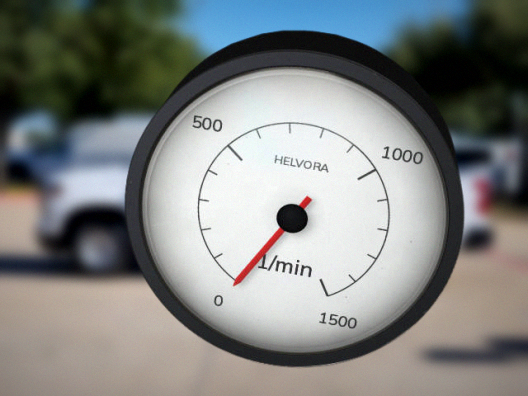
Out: rpm 0
